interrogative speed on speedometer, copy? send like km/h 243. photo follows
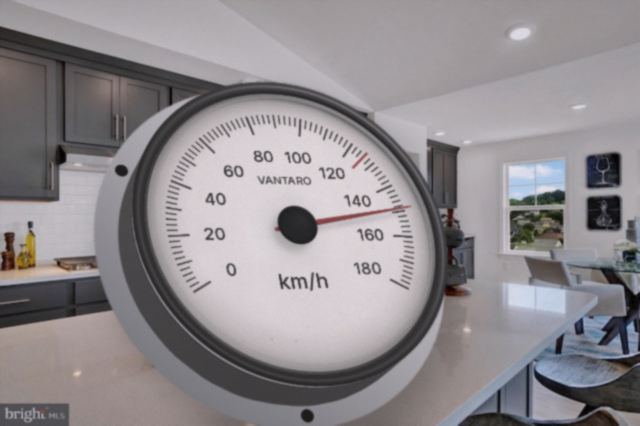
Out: km/h 150
